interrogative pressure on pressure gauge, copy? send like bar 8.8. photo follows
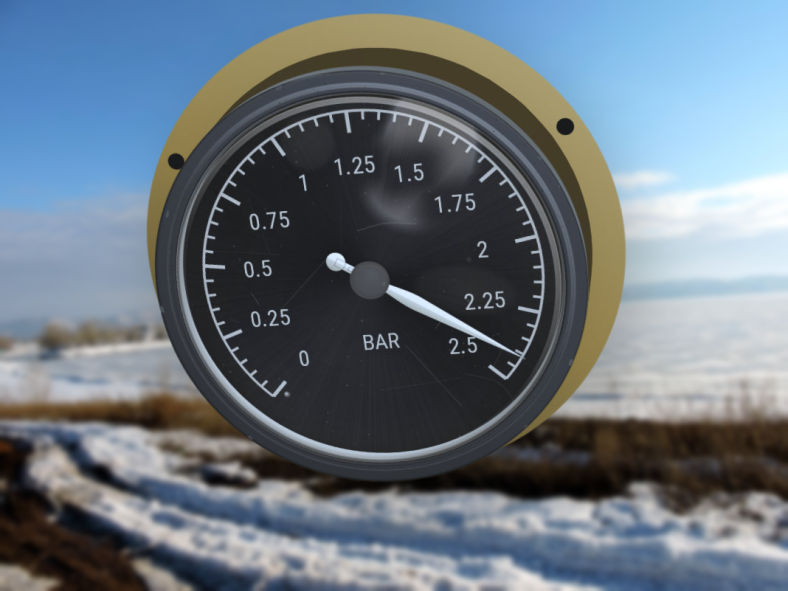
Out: bar 2.4
